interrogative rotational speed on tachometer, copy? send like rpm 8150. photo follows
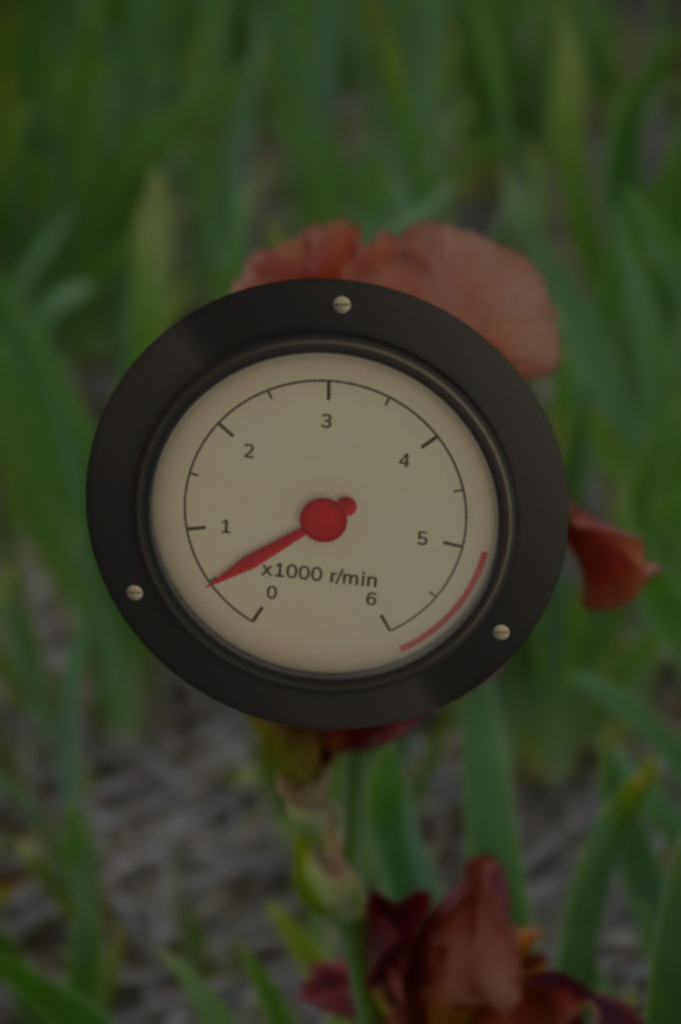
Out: rpm 500
